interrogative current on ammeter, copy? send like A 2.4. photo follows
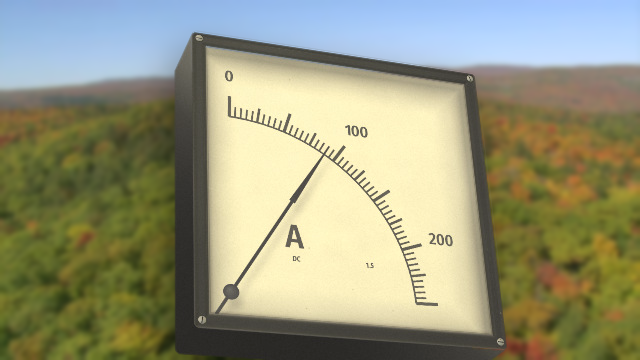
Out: A 90
